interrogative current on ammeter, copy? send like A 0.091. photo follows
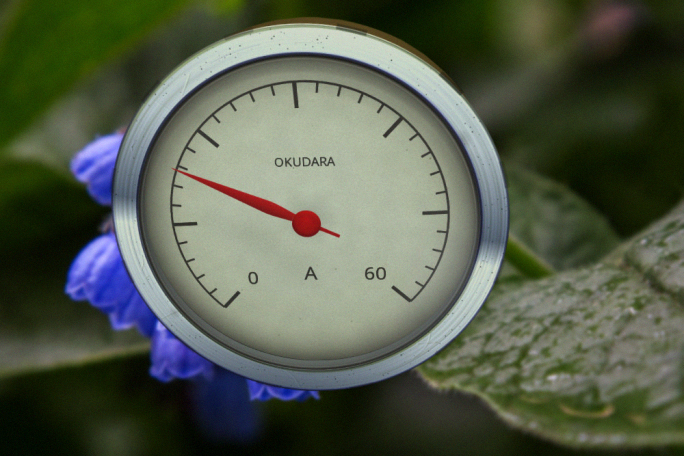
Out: A 16
